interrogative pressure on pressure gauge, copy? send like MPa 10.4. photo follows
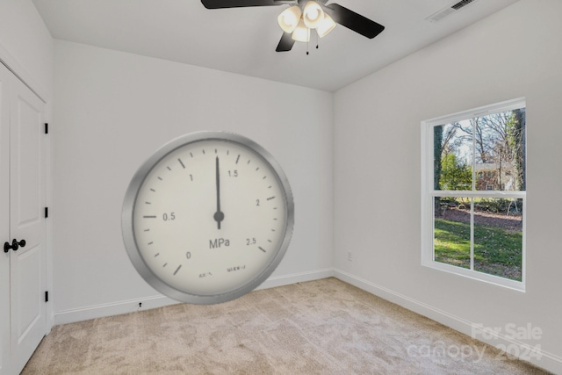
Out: MPa 1.3
